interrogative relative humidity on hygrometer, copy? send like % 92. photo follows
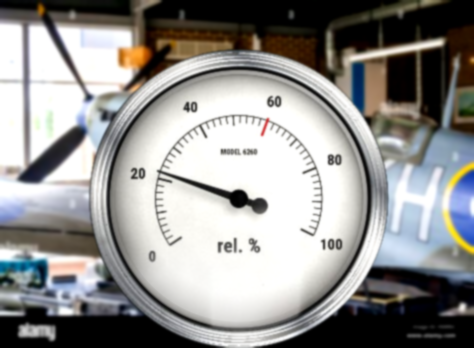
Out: % 22
